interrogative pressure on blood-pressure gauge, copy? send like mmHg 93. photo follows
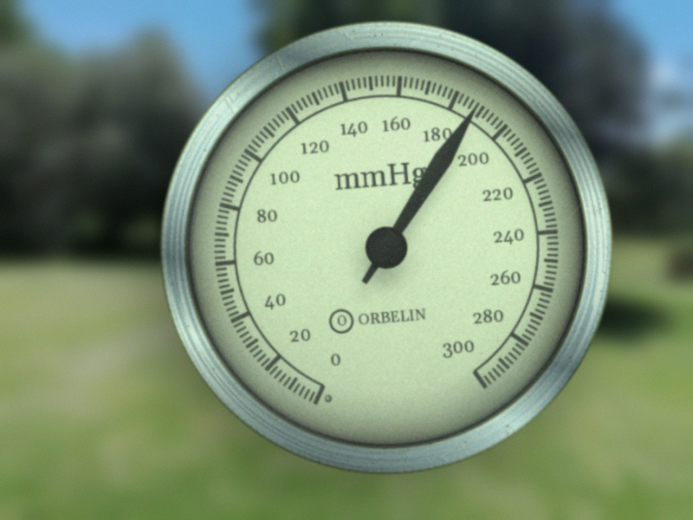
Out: mmHg 188
